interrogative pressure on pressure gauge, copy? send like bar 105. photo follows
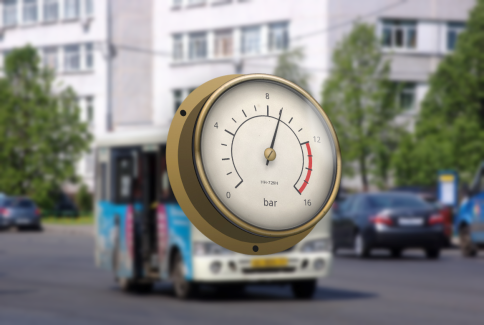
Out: bar 9
